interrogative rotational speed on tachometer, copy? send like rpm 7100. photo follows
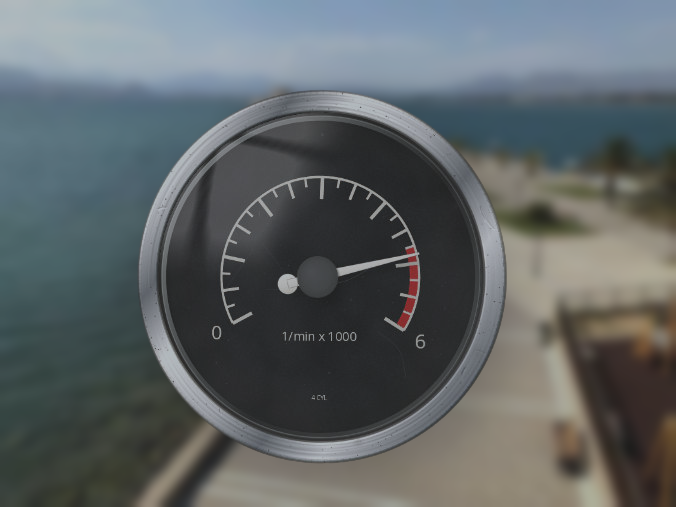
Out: rpm 4875
